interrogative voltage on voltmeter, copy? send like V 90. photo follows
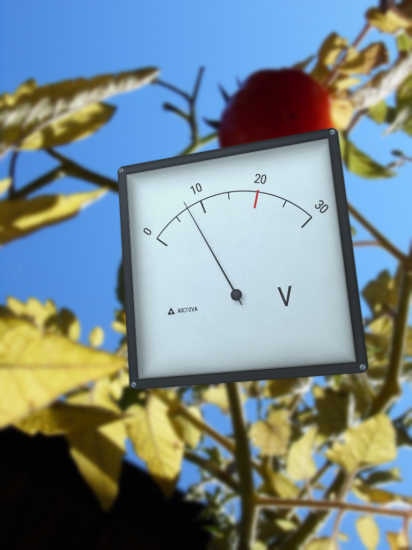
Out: V 7.5
